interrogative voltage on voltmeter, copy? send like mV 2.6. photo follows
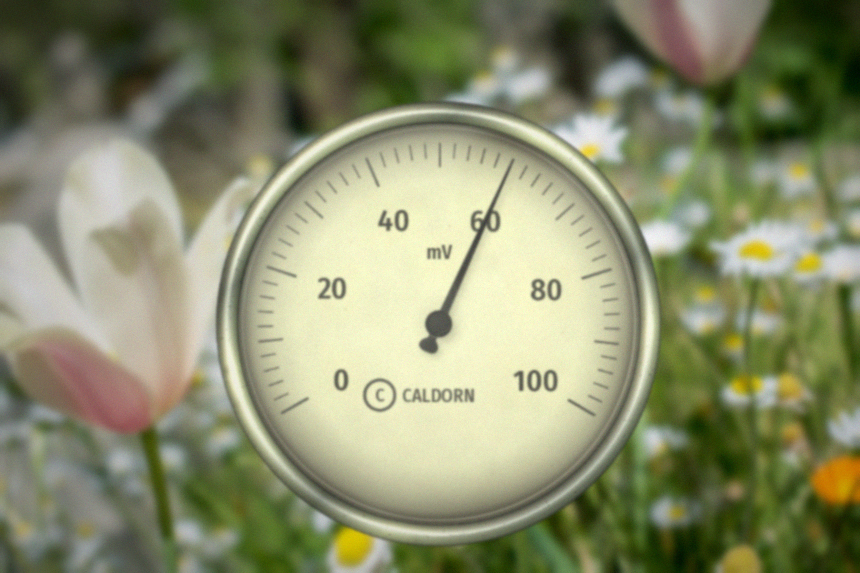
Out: mV 60
